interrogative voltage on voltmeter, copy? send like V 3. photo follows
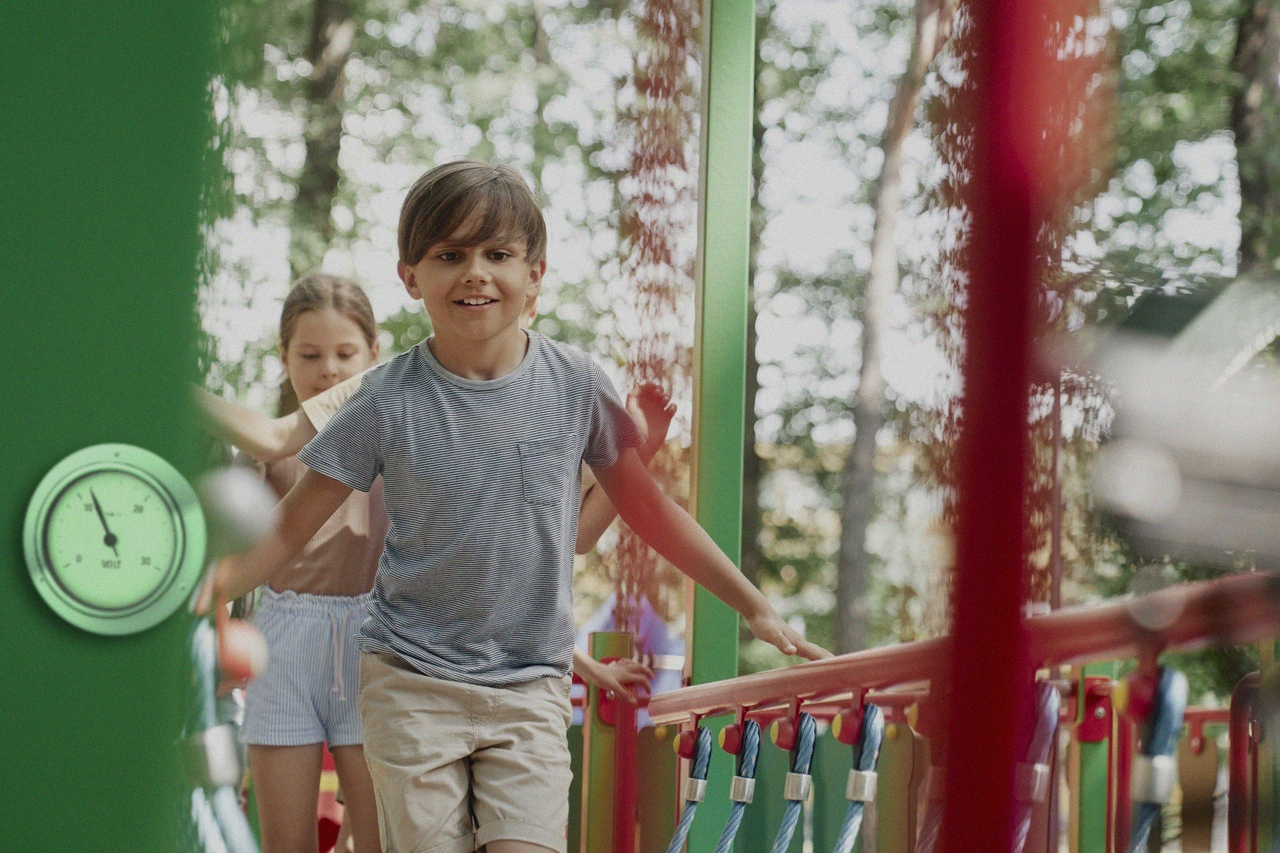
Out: V 12
